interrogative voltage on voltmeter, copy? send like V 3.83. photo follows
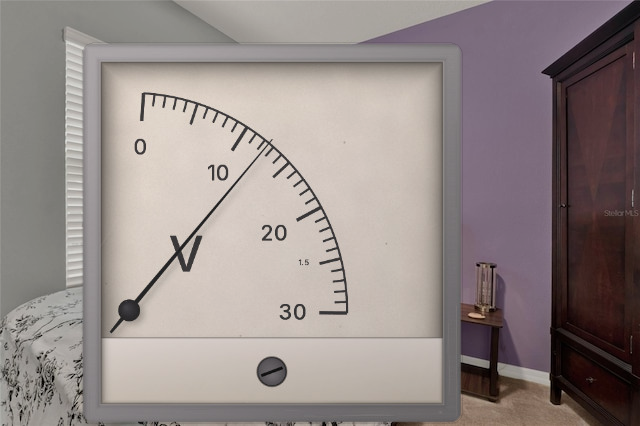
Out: V 12.5
